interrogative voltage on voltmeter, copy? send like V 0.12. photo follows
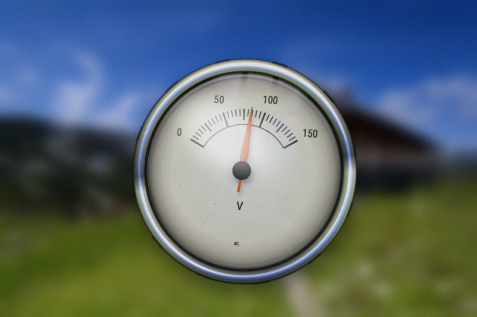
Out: V 85
